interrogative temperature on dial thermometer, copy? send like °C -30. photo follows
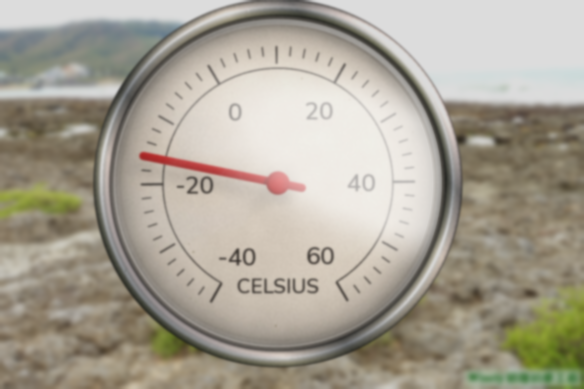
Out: °C -16
